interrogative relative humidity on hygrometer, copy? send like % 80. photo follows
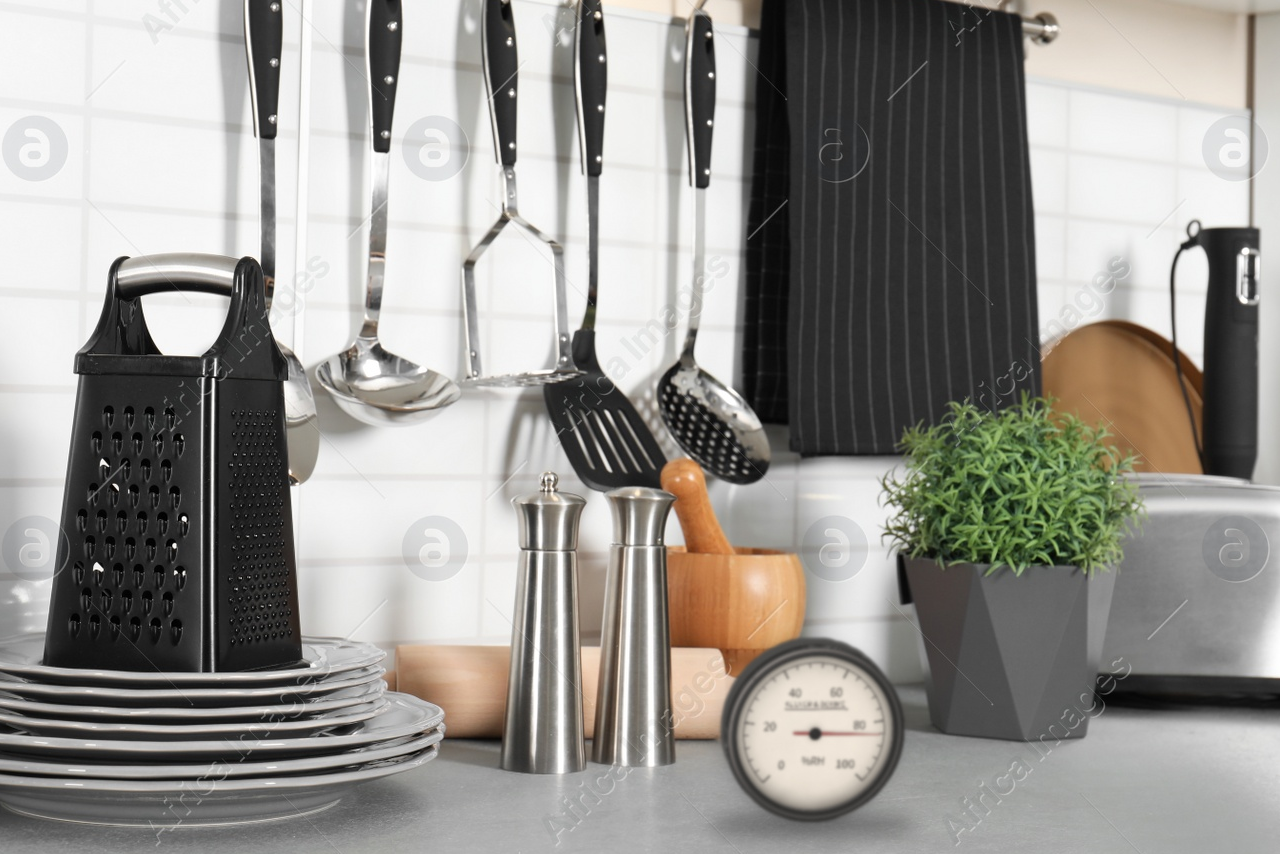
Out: % 84
